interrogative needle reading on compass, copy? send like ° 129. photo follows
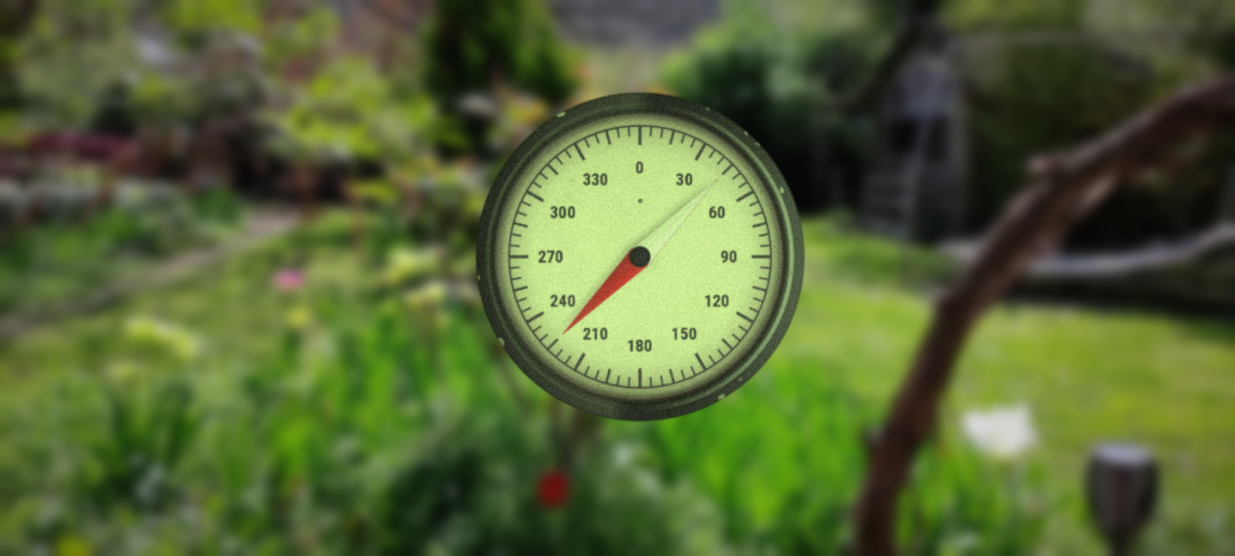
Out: ° 225
